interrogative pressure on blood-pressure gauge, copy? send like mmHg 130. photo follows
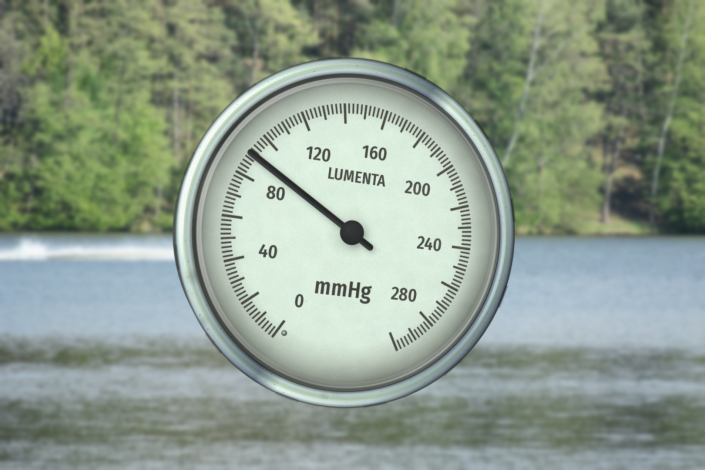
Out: mmHg 90
